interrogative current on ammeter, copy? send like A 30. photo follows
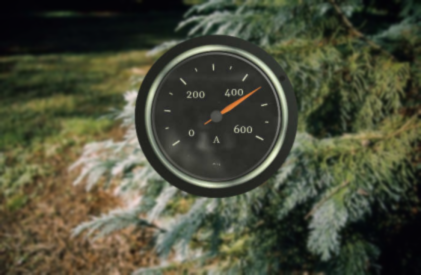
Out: A 450
